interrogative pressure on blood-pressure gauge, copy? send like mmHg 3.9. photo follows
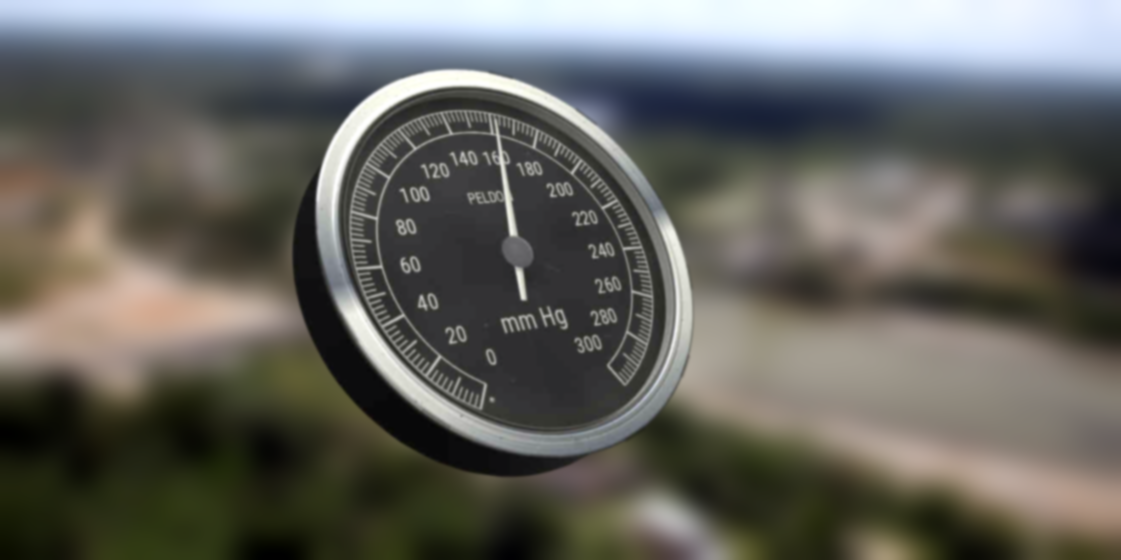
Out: mmHg 160
